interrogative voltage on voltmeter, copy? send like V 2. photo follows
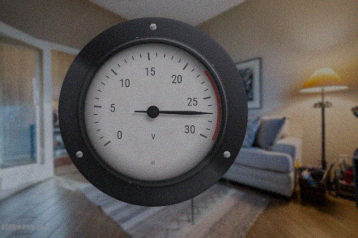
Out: V 27
